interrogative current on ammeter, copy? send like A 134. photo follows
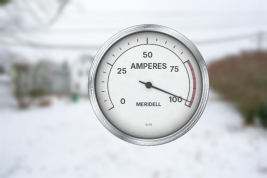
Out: A 97.5
